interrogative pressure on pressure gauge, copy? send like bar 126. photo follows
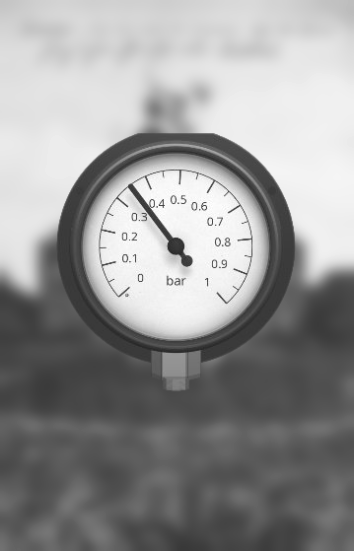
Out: bar 0.35
